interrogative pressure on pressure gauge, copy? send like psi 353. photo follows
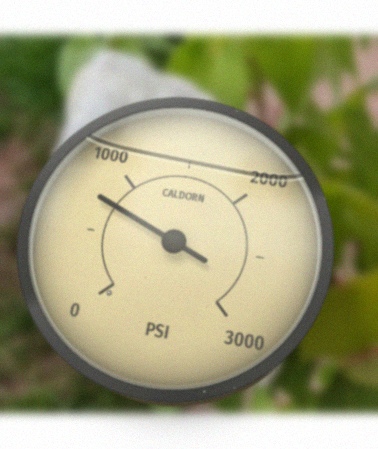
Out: psi 750
